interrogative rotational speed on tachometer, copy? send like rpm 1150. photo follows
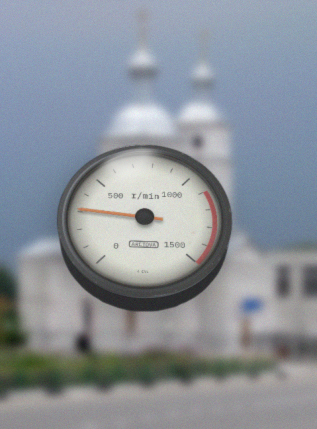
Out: rpm 300
